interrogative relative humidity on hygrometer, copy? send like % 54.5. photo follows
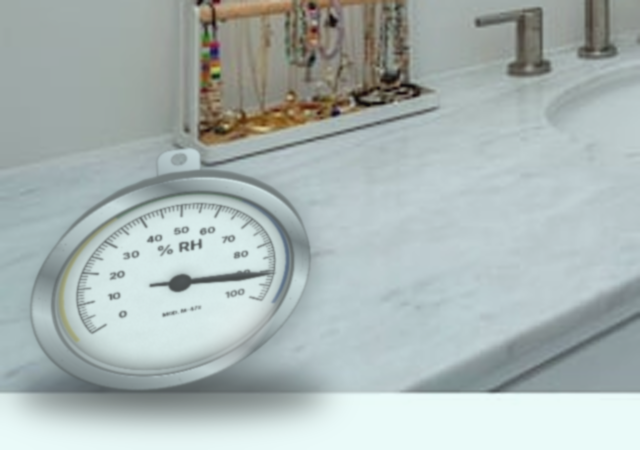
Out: % 90
